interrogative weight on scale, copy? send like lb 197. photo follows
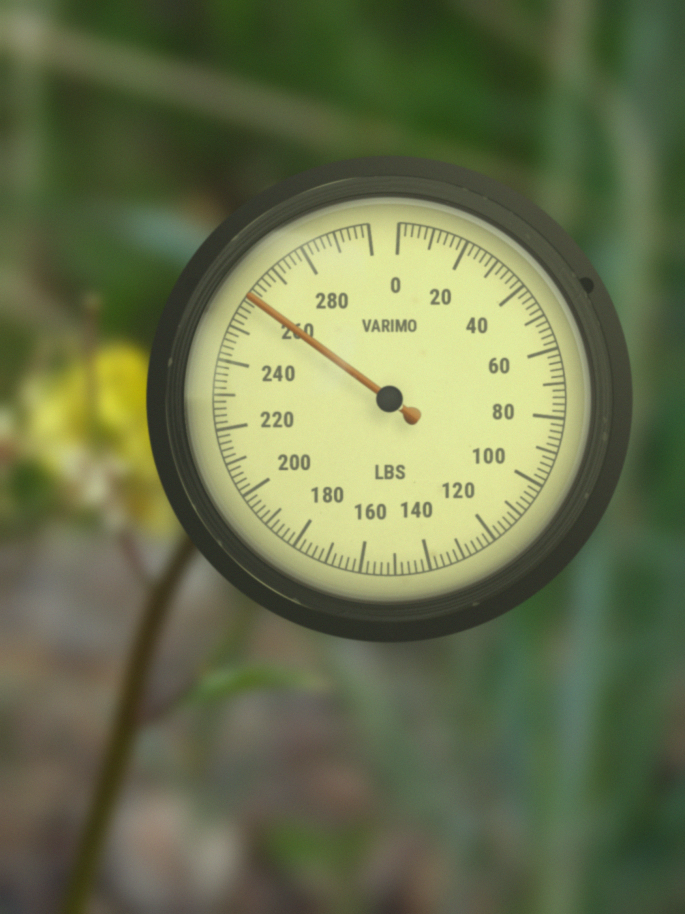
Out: lb 260
